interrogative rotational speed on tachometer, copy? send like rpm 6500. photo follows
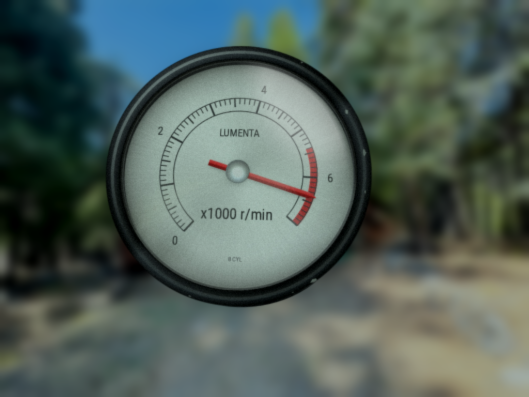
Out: rpm 6400
